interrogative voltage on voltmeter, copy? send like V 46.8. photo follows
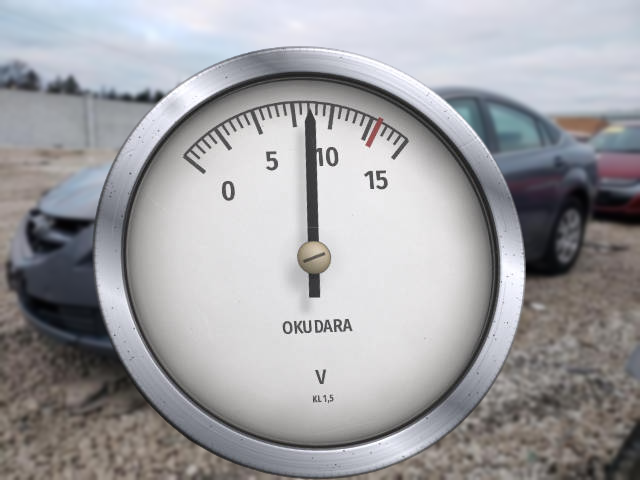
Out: V 8.5
